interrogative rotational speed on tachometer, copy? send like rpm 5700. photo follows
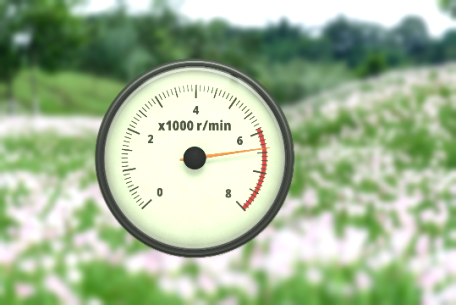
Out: rpm 6400
